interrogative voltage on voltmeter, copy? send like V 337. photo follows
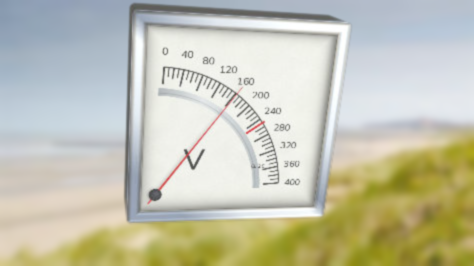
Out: V 160
